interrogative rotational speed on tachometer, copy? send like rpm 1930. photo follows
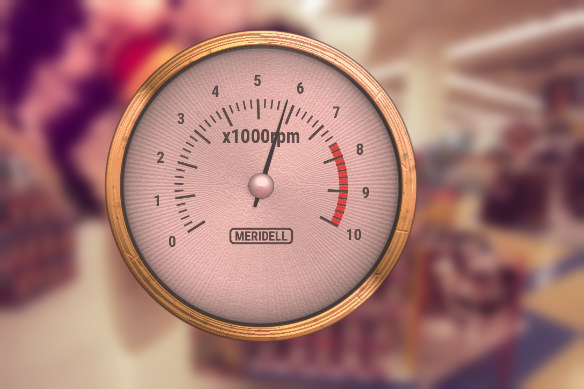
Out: rpm 5800
